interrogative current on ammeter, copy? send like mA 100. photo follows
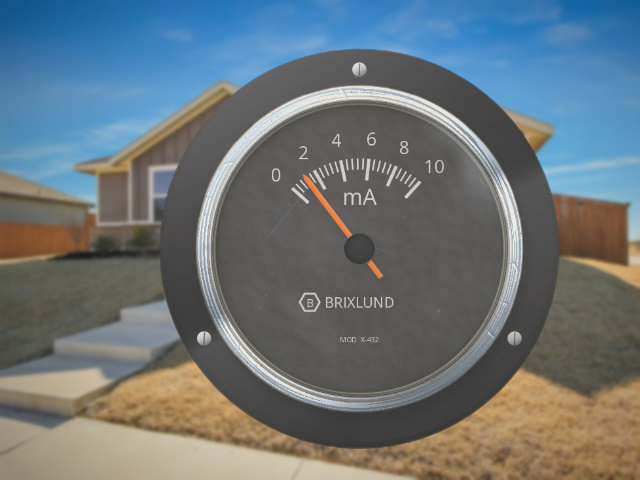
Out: mA 1.2
